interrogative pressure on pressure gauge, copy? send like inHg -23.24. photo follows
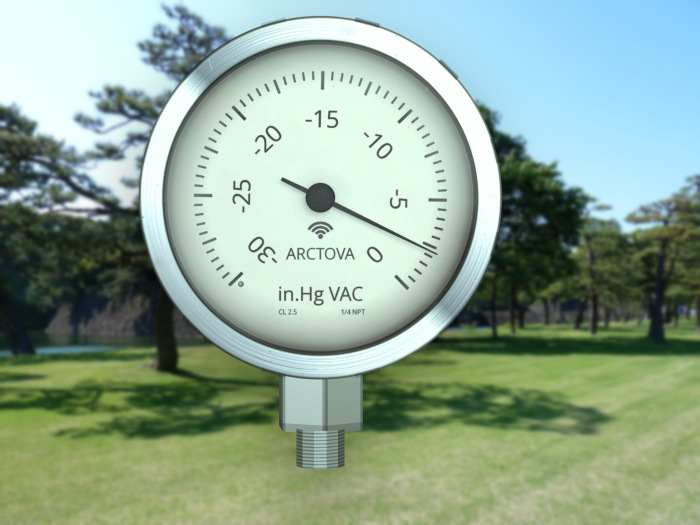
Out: inHg -2.25
